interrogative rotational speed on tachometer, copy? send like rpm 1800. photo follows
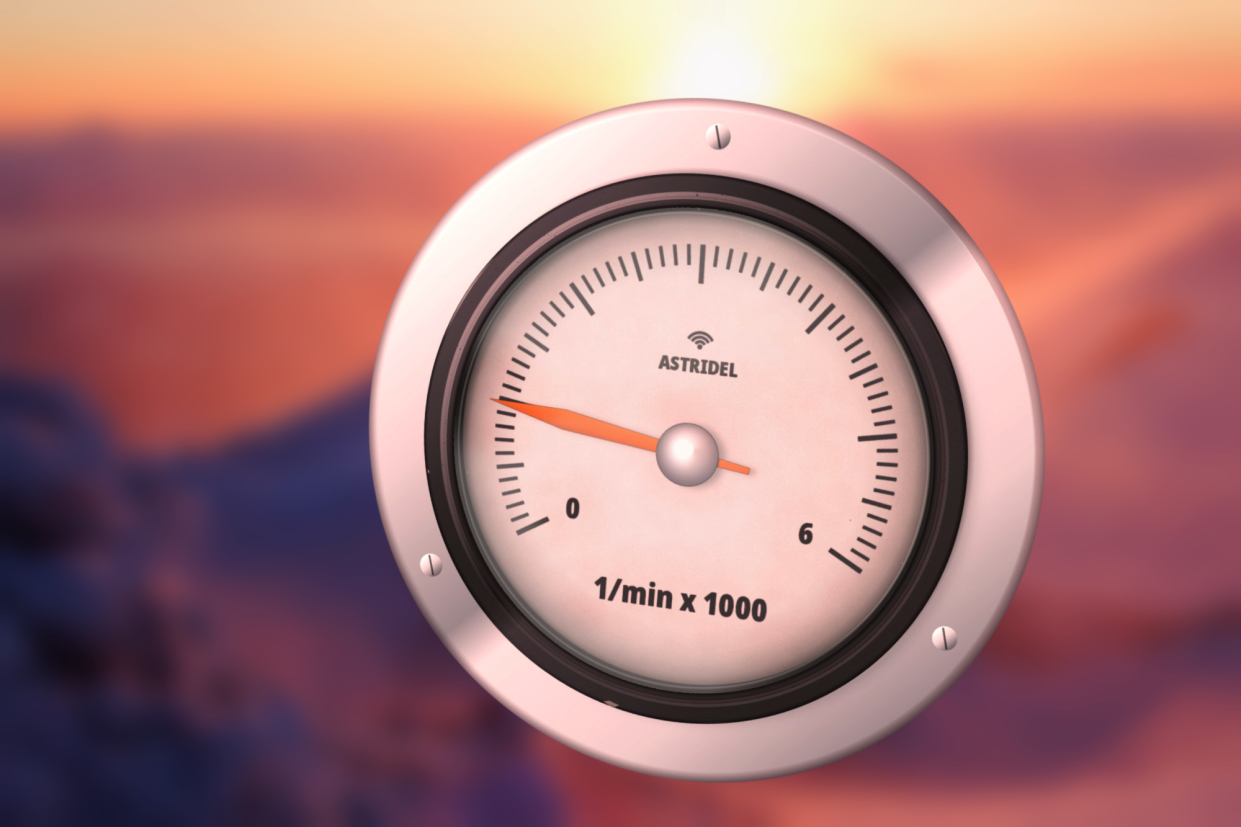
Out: rpm 1000
